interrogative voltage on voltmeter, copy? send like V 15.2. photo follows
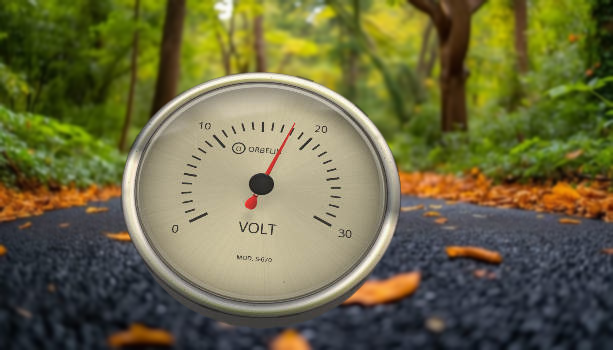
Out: V 18
